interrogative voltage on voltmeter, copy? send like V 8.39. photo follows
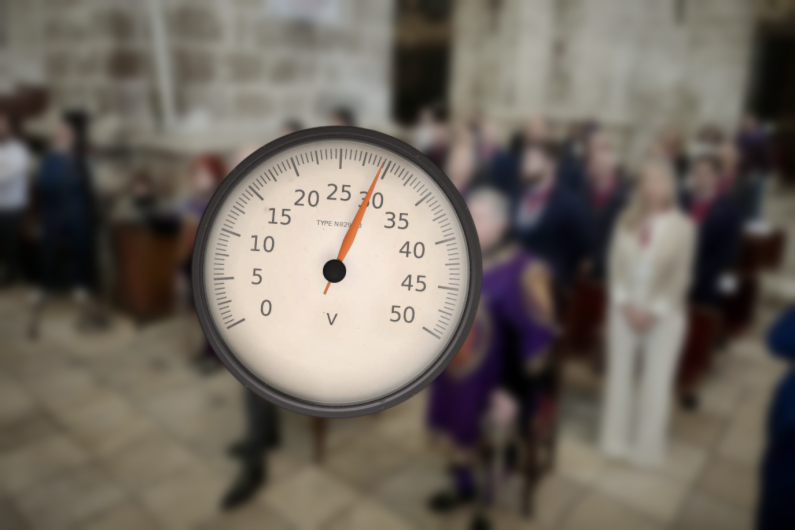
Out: V 29.5
